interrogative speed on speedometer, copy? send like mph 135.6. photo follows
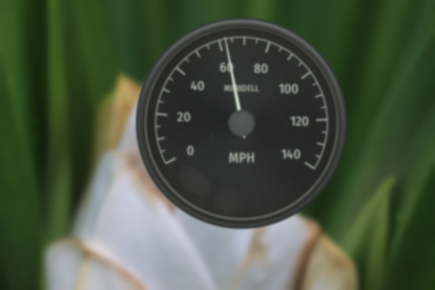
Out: mph 62.5
